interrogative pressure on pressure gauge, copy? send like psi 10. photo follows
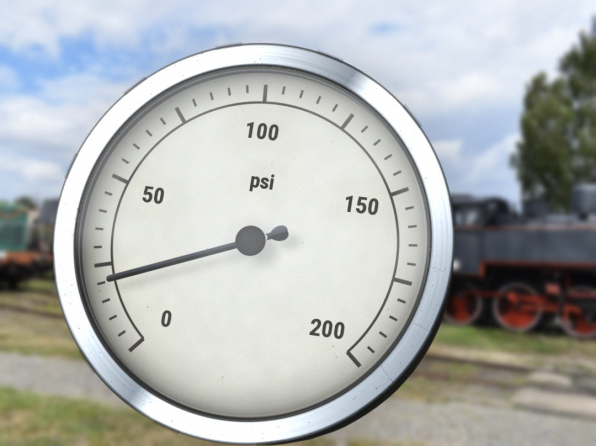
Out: psi 20
